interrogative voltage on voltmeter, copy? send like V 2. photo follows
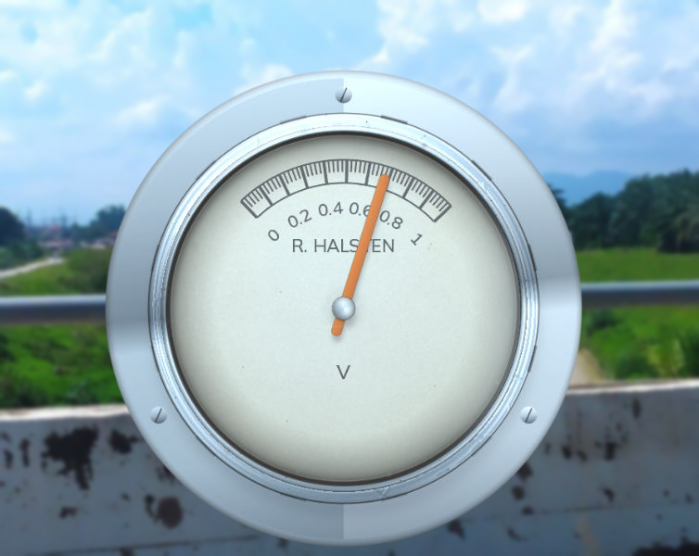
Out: V 0.68
